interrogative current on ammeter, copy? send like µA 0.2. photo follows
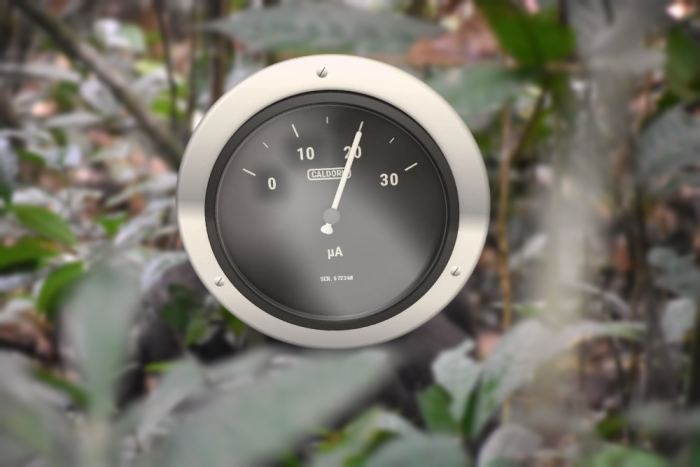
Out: µA 20
